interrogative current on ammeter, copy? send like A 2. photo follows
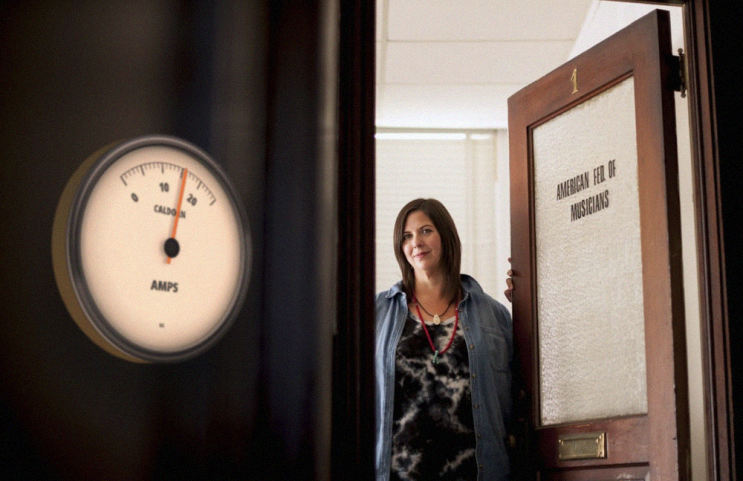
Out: A 15
